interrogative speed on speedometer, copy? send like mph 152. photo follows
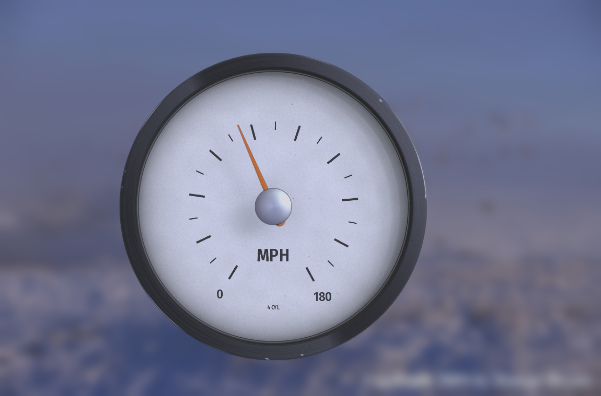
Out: mph 75
